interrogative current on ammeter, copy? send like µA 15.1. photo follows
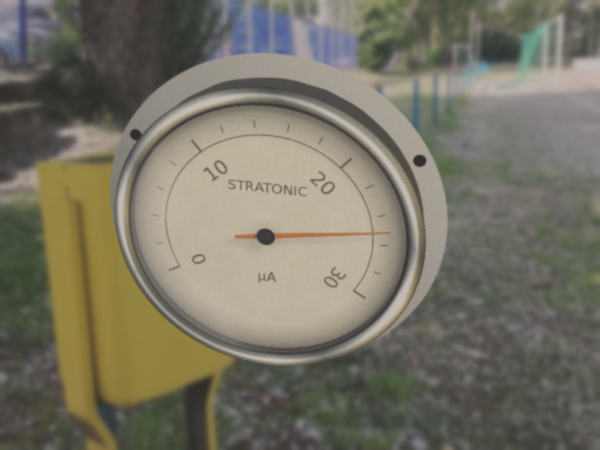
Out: µA 25
